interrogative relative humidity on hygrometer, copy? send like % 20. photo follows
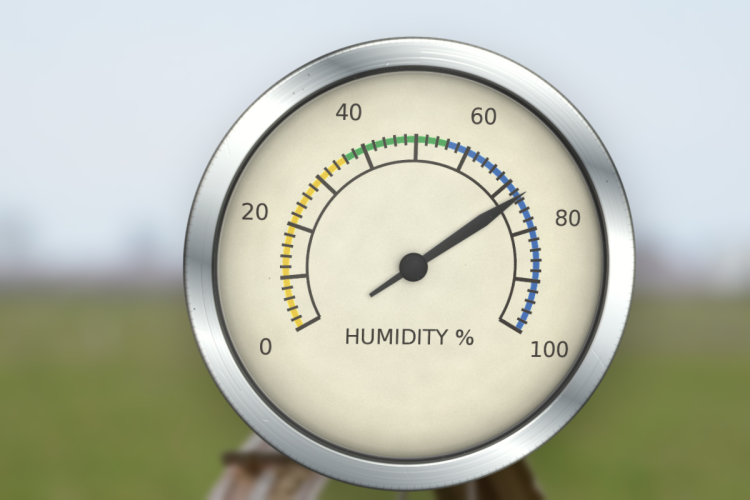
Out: % 73
